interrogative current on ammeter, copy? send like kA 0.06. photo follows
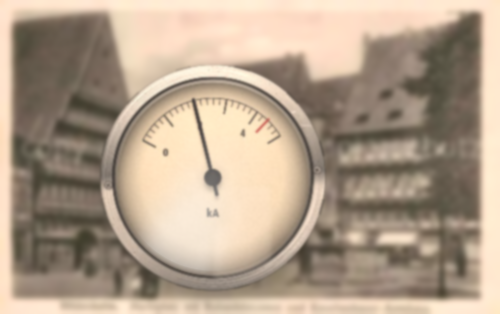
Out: kA 2
